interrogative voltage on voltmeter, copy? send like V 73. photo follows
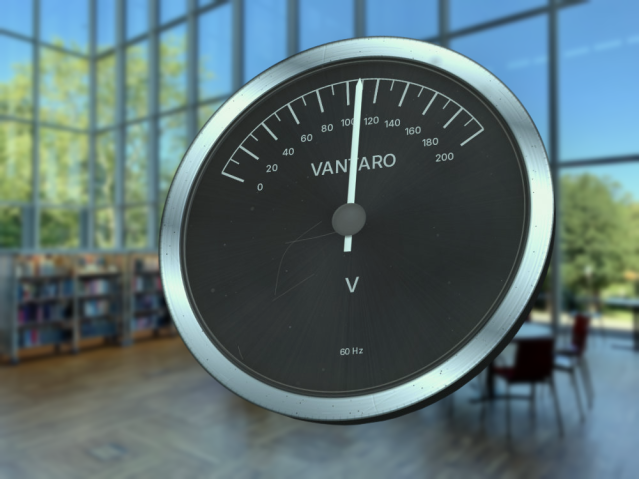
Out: V 110
